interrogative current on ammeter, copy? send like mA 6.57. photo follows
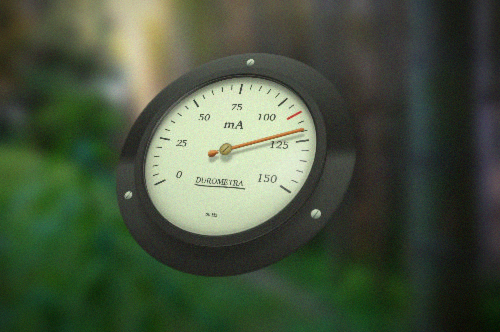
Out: mA 120
